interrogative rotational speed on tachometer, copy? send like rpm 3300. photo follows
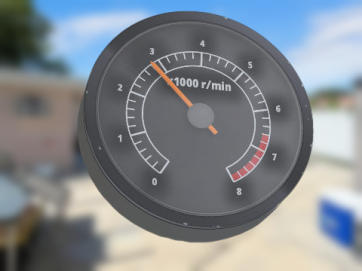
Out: rpm 2800
